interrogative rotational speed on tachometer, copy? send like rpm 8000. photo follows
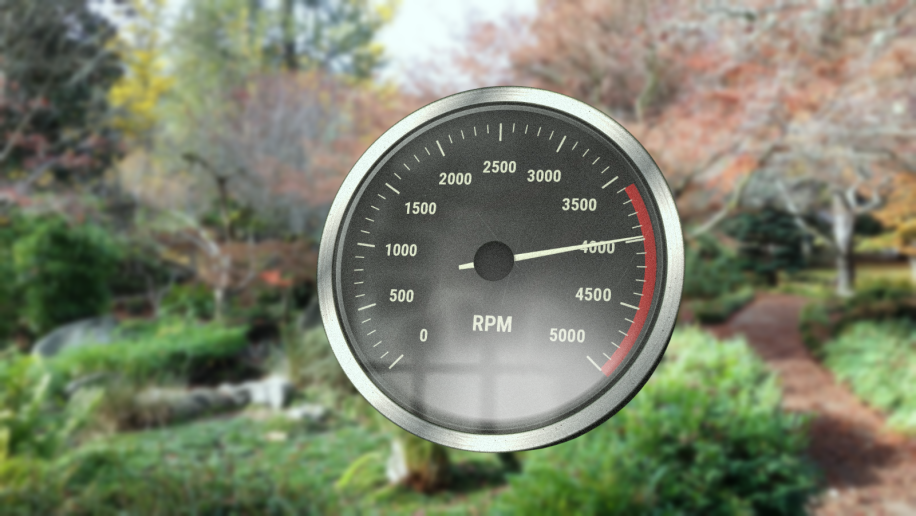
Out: rpm 4000
